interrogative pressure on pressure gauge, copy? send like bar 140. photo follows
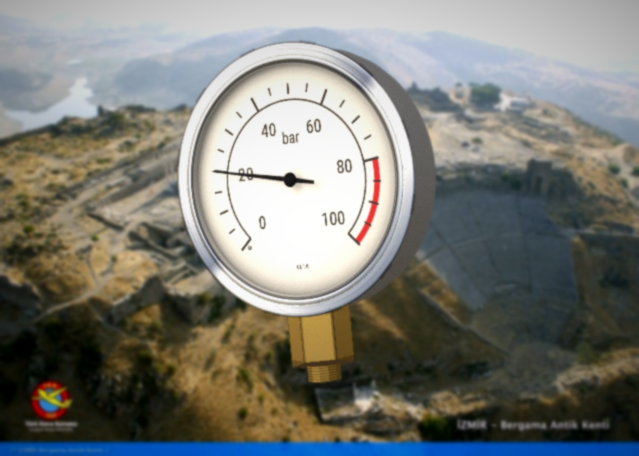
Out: bar 20
